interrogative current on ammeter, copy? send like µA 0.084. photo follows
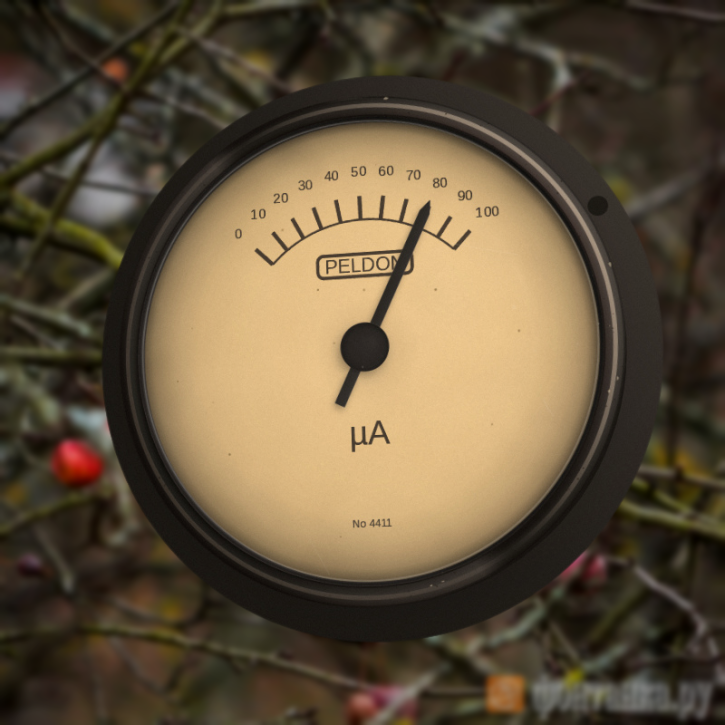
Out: µA 80
